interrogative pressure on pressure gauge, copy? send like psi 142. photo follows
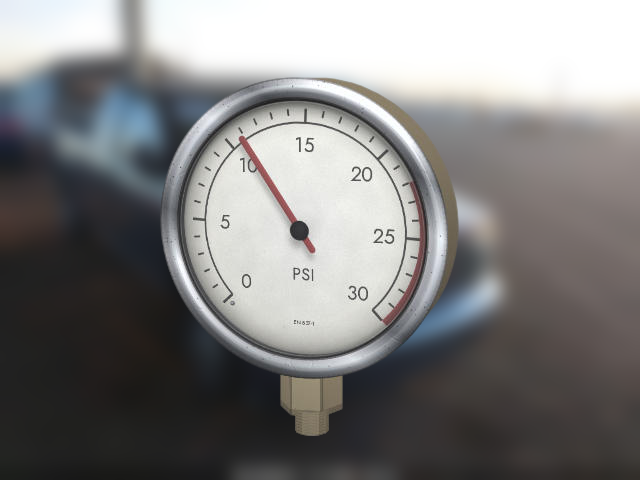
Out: psi 11
